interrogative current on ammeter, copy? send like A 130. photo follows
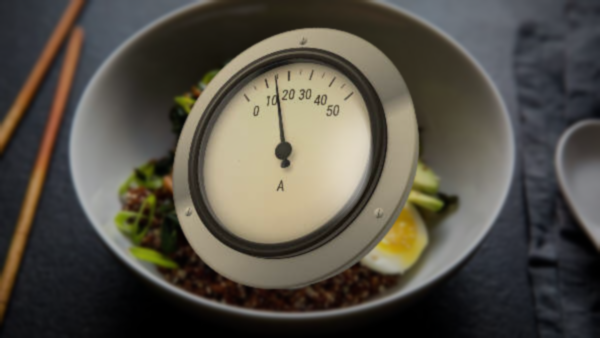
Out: A 15
